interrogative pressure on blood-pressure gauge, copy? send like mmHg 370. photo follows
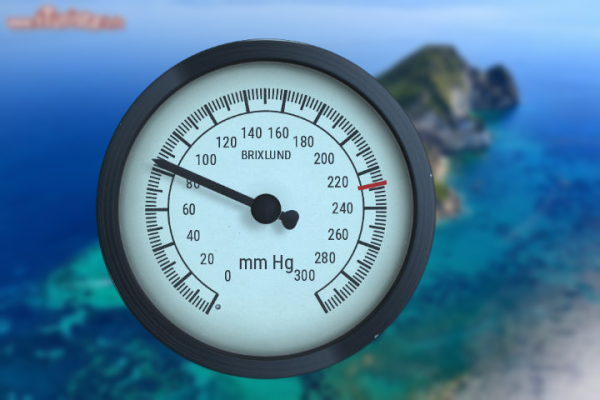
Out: mmHg 84
